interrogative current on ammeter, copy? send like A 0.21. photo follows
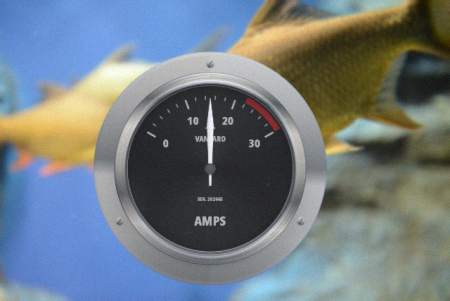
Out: A 15
